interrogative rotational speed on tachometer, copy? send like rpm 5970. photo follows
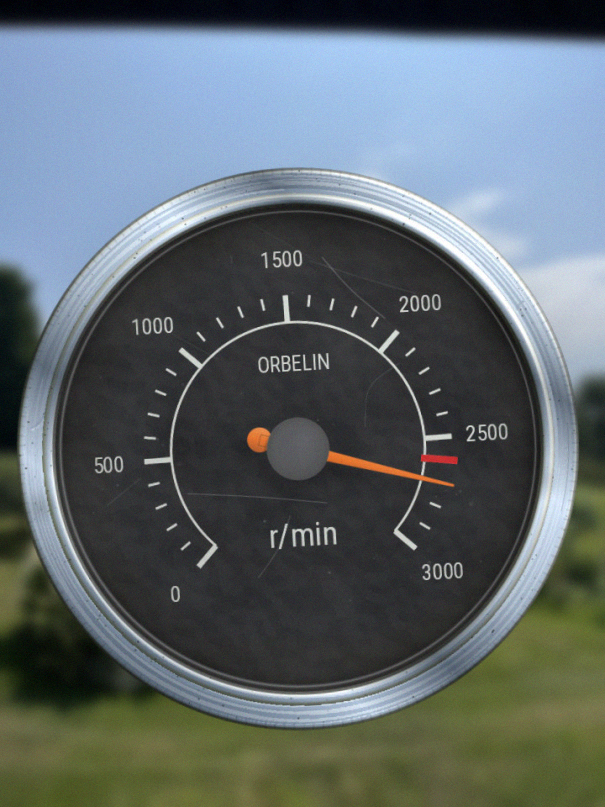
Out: rpm 2700
